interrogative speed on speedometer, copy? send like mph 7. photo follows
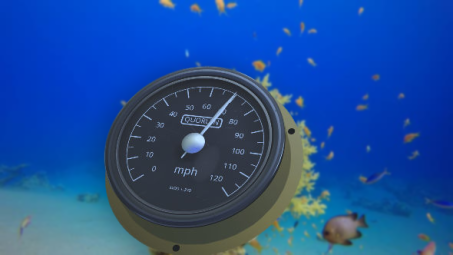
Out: mph 70
